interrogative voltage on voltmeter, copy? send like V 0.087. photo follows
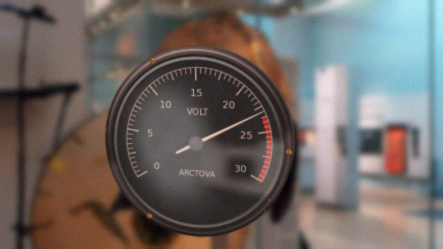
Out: V 23
